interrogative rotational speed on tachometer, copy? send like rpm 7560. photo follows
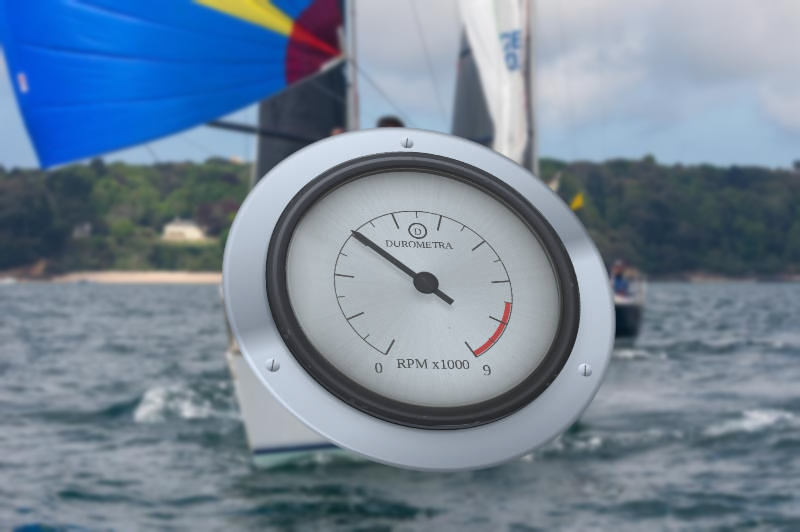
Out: rpm 3000
